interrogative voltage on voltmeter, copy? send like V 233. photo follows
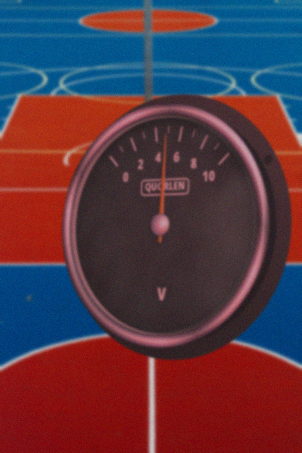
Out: V 5
